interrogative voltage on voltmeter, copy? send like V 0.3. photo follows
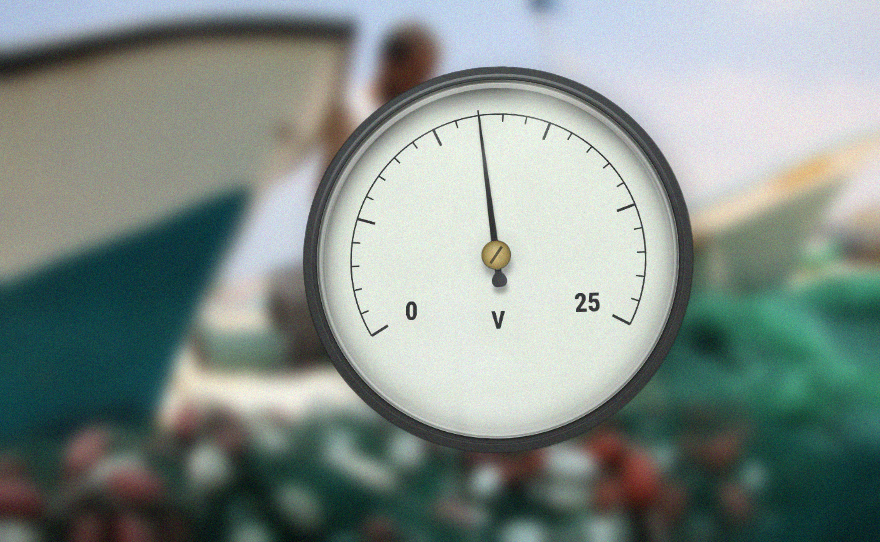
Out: V 12
